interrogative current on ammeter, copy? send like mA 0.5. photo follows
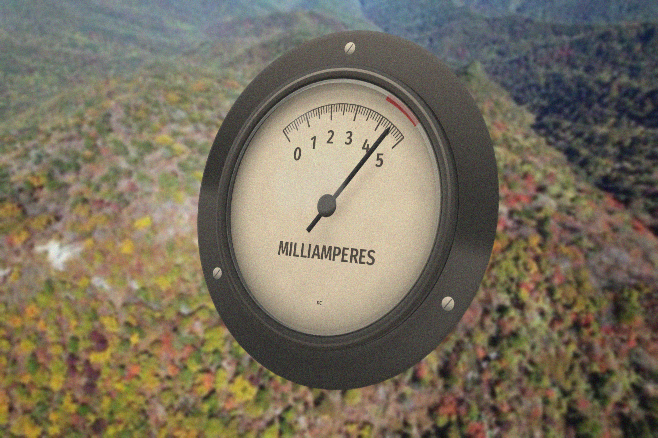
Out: mA 4.5
